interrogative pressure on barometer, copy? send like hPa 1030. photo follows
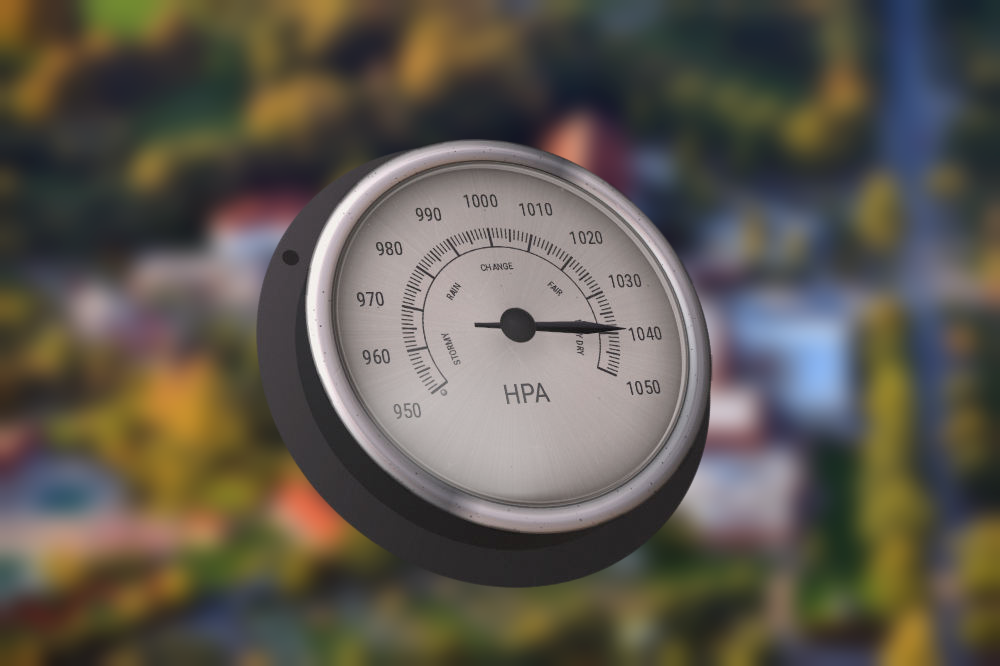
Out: hPa 1040
